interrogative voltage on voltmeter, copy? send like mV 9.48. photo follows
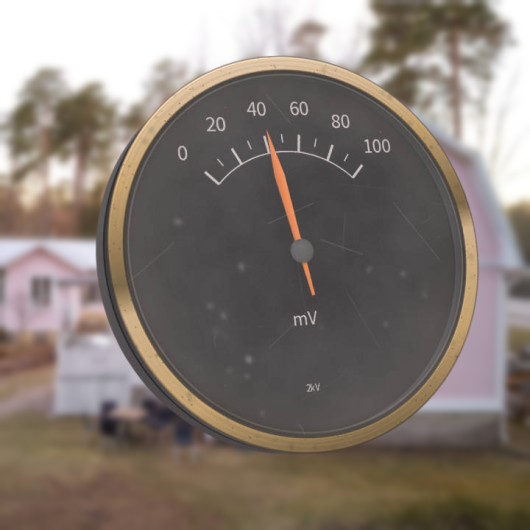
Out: mV 40
